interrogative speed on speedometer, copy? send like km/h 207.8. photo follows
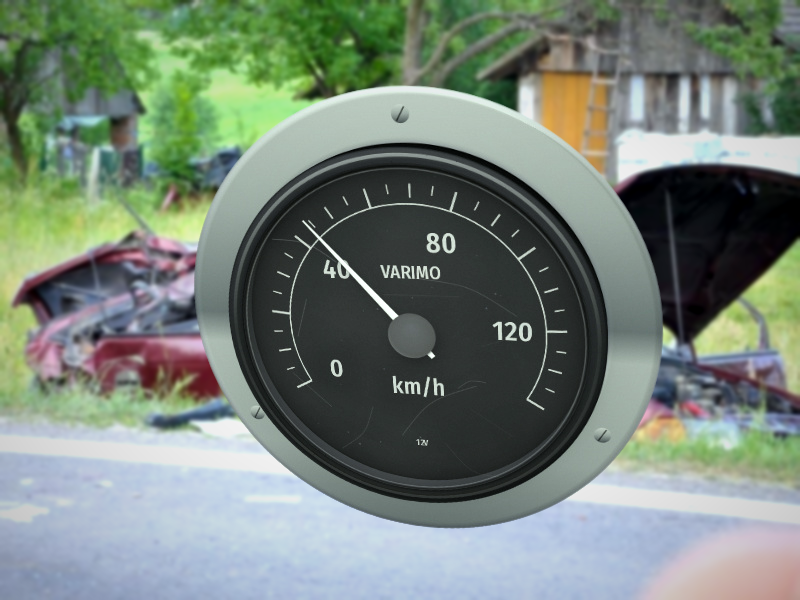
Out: km/h 45
